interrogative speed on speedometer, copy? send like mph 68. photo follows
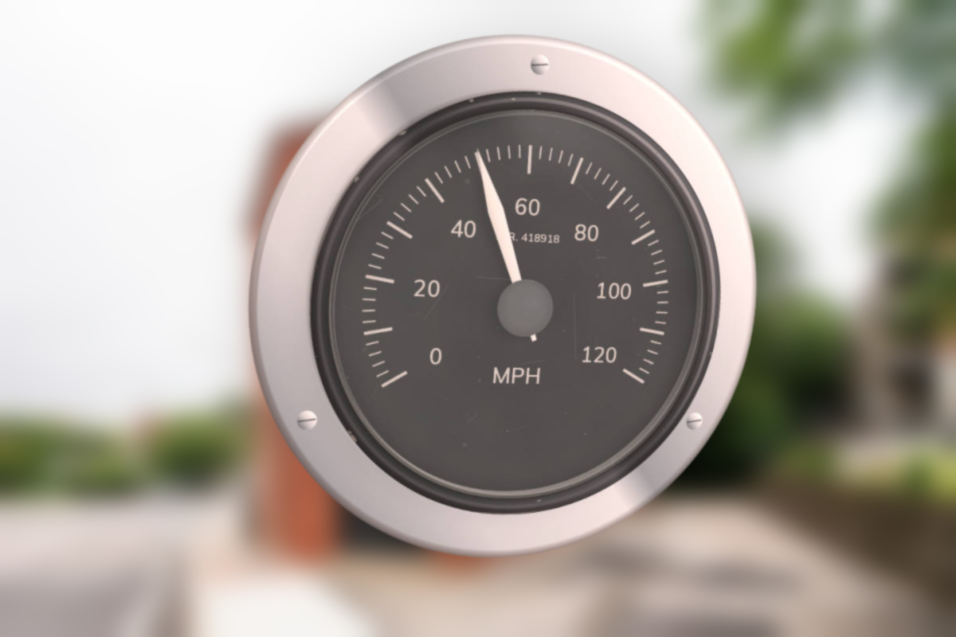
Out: mph 50
